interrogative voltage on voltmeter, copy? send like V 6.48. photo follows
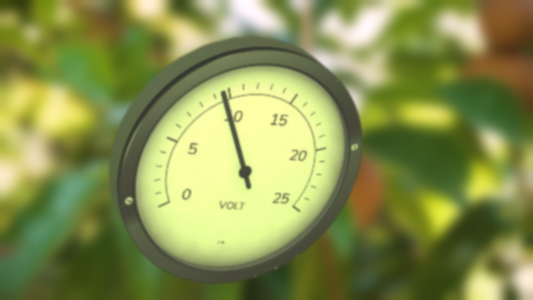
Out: V 9.5
